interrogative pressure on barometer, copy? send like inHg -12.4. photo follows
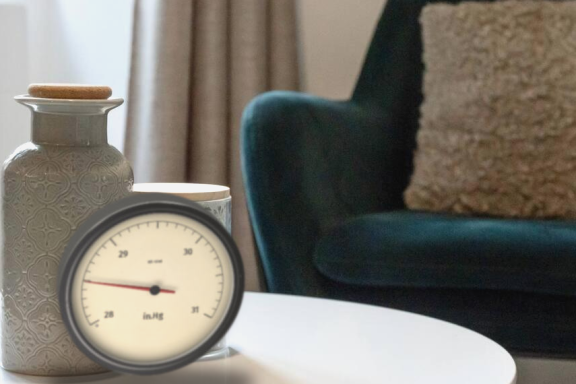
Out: inHg 28.5
